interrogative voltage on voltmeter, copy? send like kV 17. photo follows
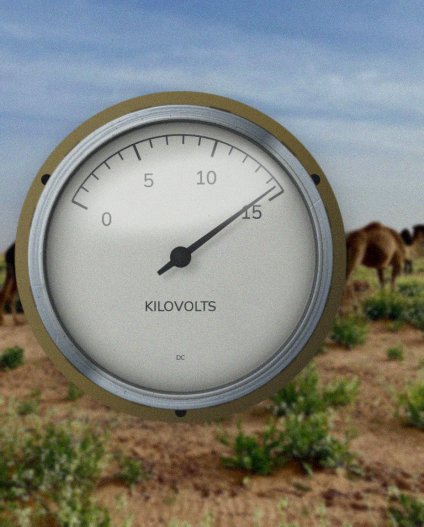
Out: kV 14.5
